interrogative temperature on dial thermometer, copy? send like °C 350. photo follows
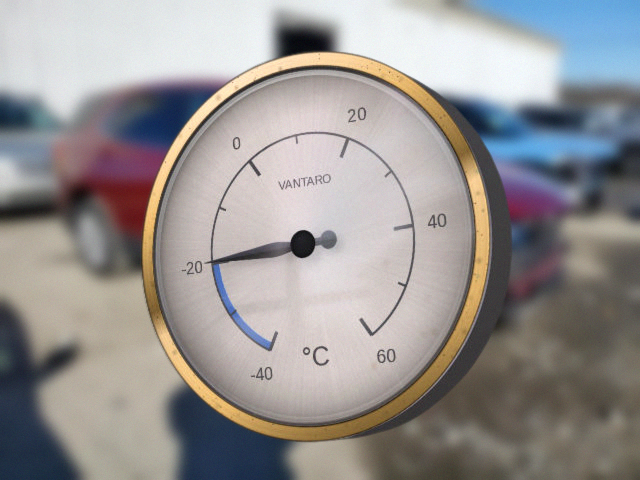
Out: °C -20
